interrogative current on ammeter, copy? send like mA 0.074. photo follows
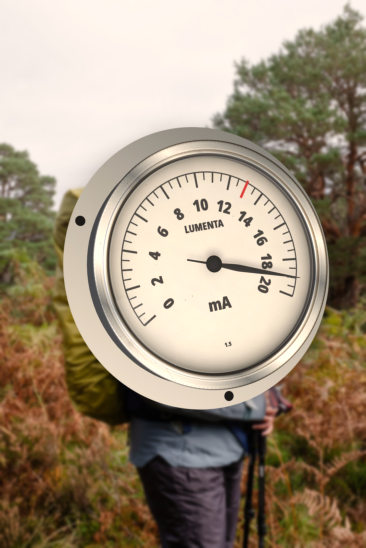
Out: mA 19
